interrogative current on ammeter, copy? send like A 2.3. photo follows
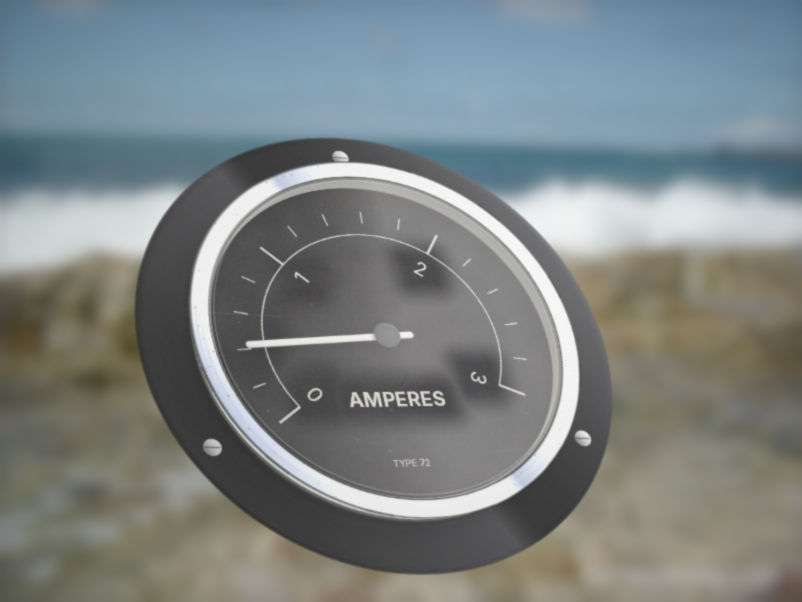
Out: A 0.4
